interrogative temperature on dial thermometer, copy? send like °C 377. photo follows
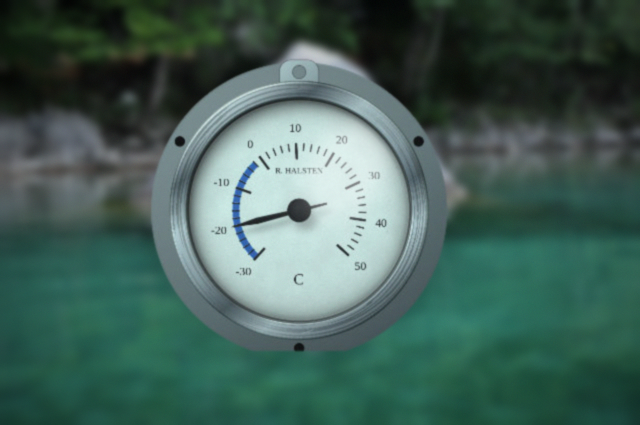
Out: °C -20
